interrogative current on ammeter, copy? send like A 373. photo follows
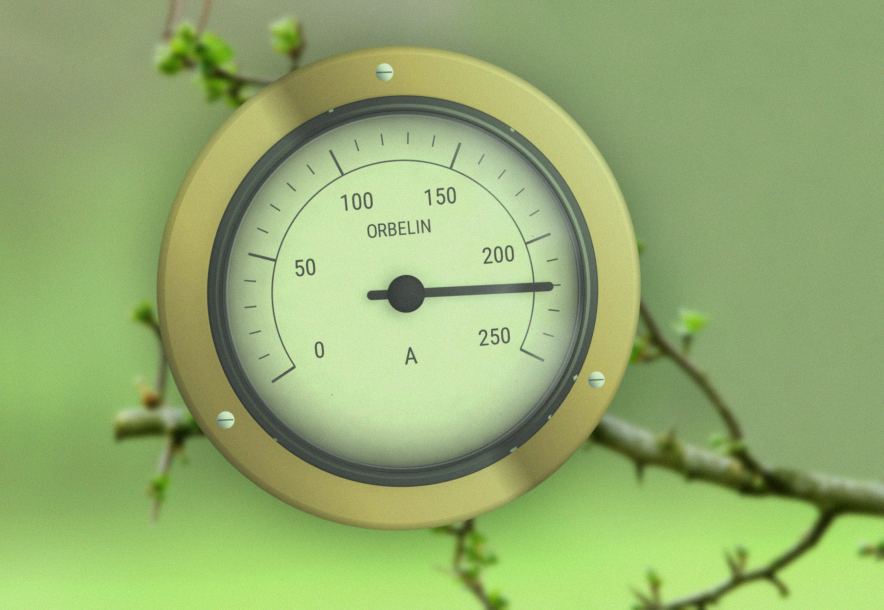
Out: A 220
